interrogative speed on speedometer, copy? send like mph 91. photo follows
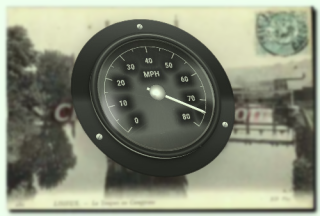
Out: mph 75
